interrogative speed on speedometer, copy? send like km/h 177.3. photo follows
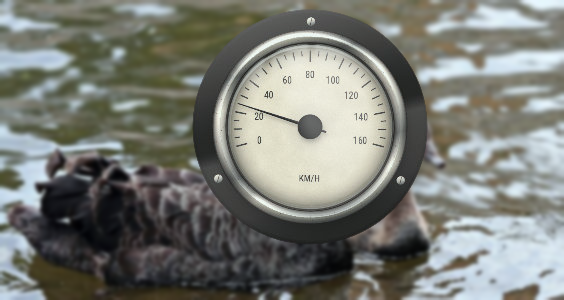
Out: km/h 25
